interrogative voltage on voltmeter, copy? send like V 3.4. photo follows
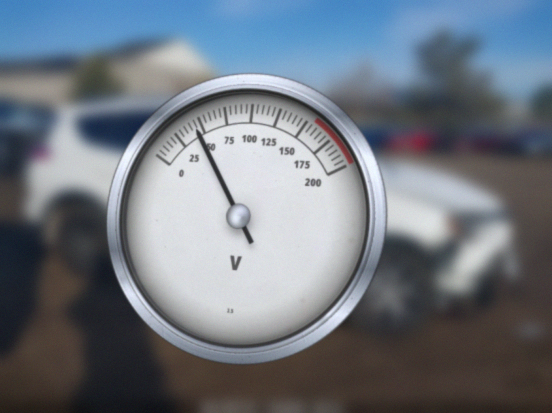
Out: V 45
